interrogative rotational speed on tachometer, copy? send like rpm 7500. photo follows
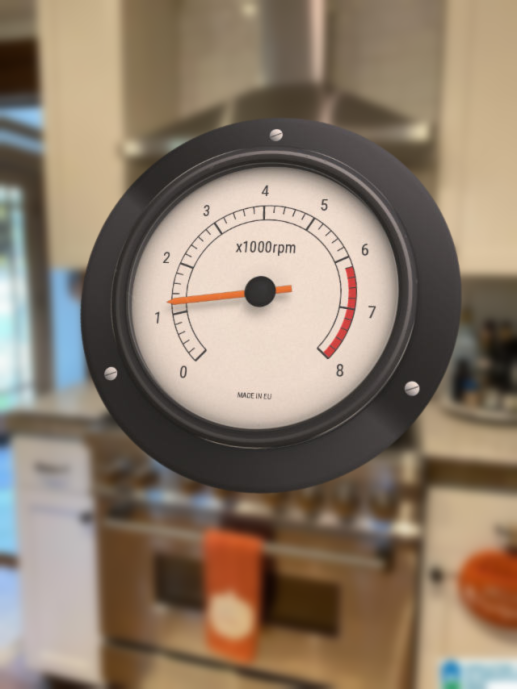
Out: rpm 1200
